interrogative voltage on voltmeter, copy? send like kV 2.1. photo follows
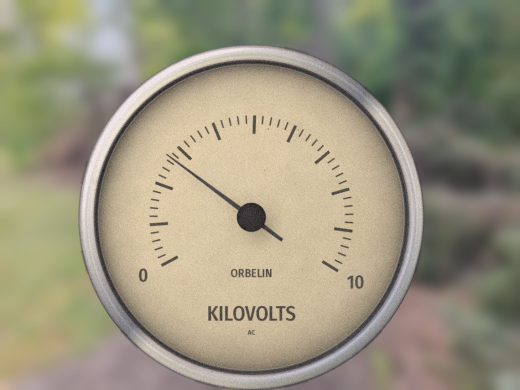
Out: kV 2.7
